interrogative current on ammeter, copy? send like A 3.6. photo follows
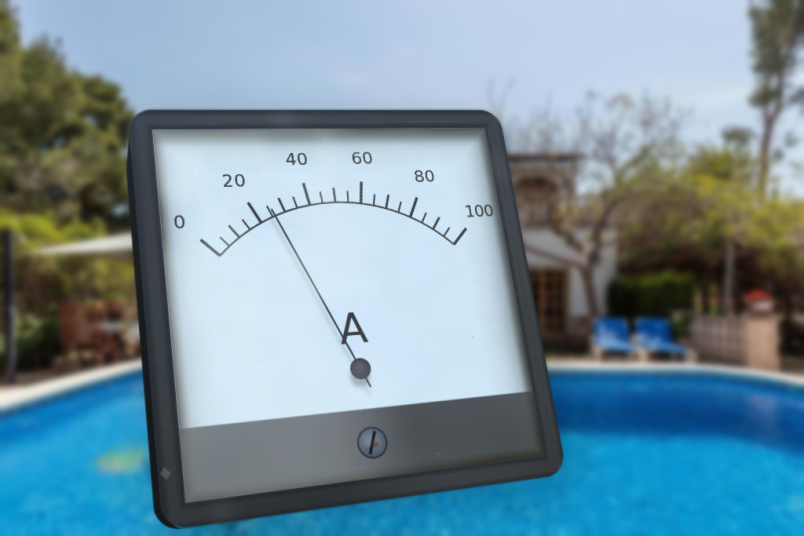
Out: A 25
